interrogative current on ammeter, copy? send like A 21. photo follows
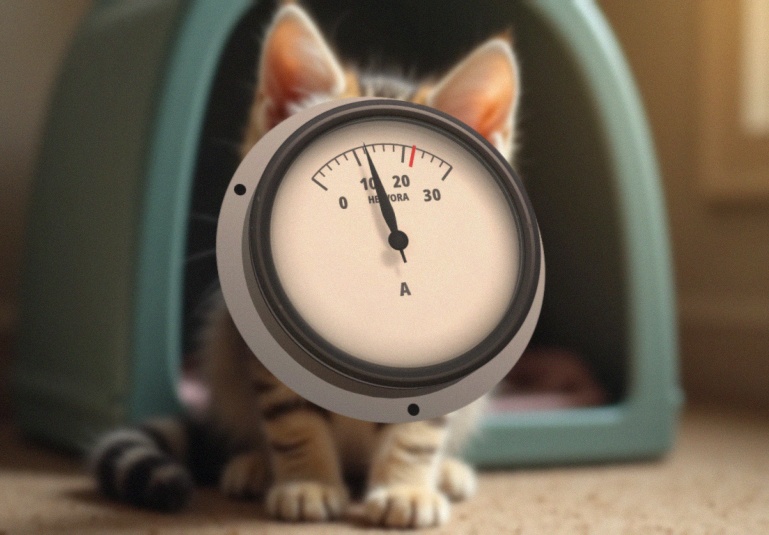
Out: A 12
